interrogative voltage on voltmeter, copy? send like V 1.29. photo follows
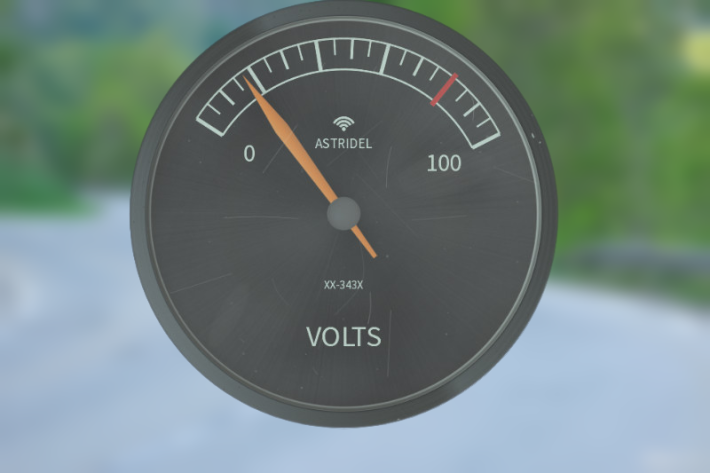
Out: V 17.5
